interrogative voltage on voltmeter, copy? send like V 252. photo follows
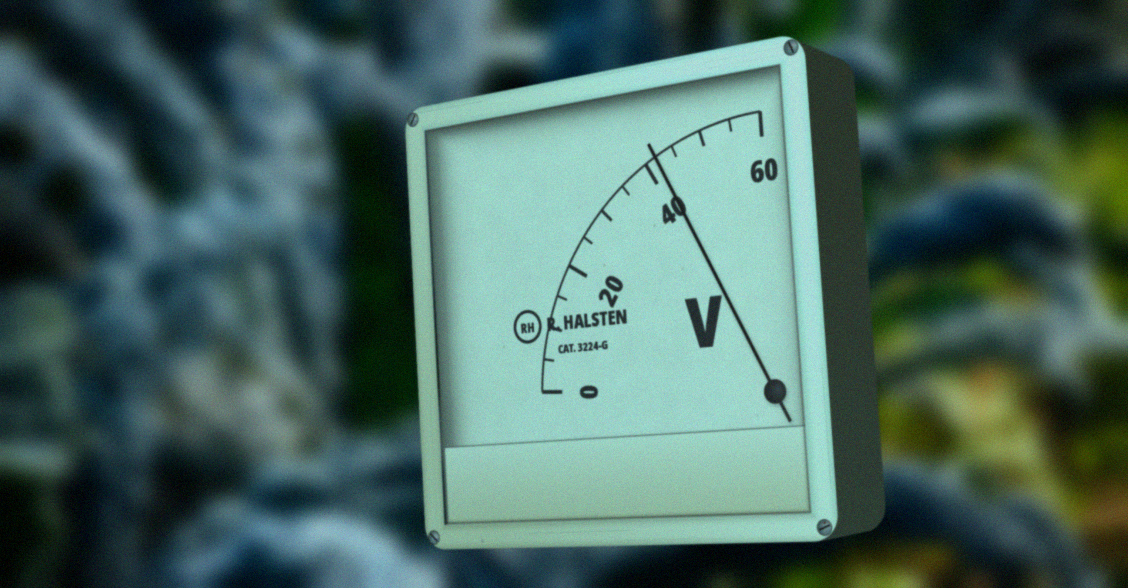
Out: V 42.5
